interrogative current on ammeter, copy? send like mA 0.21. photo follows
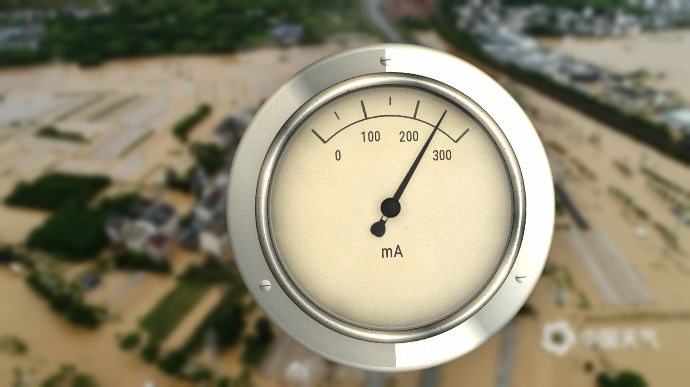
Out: mA 250
